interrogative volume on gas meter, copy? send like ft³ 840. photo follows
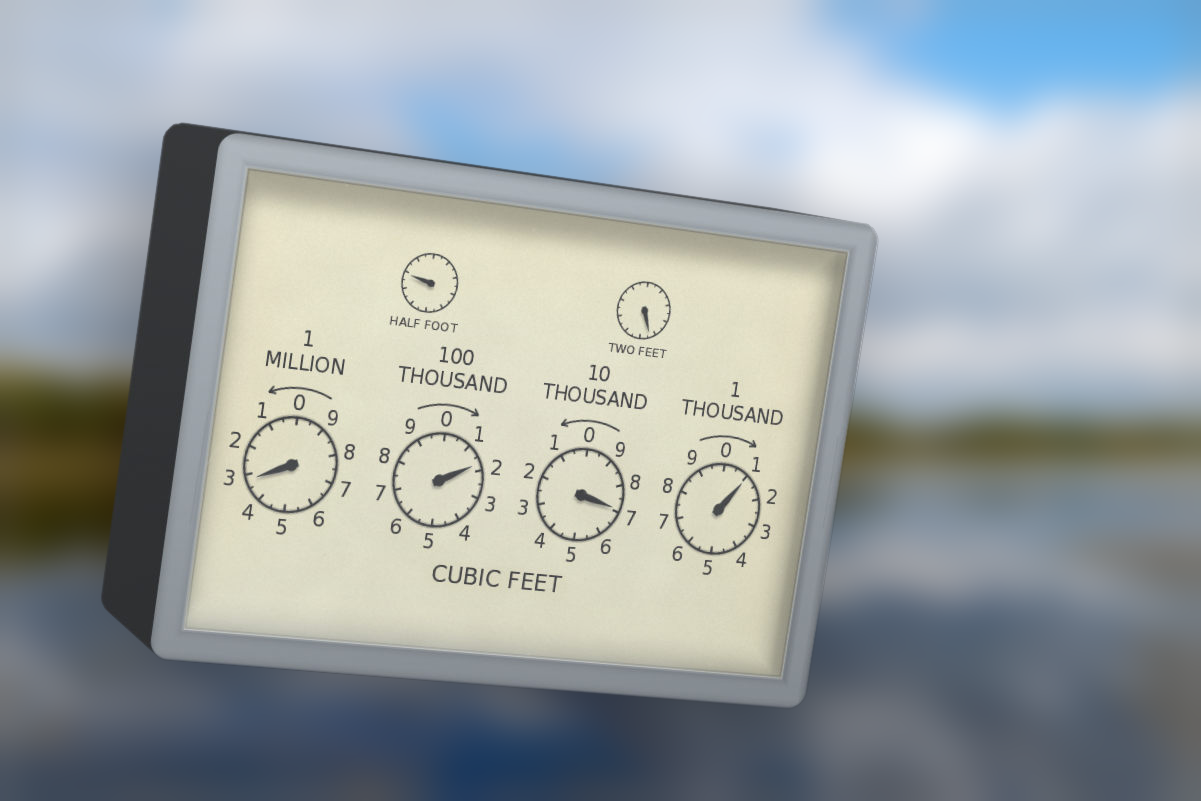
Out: ft³ 317100
